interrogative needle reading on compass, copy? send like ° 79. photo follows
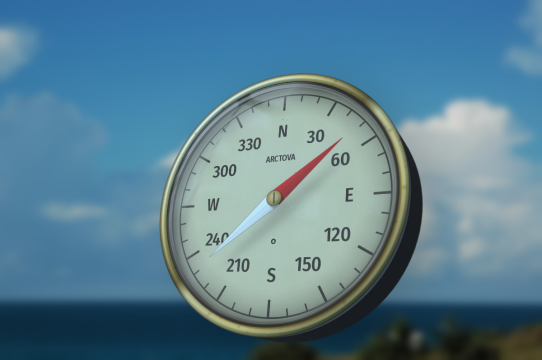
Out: ° 50
